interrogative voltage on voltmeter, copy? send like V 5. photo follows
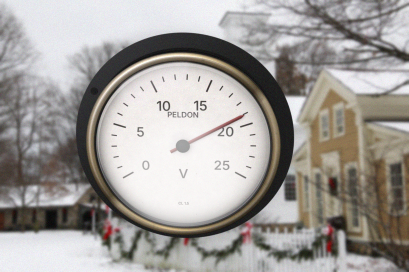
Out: V 19
